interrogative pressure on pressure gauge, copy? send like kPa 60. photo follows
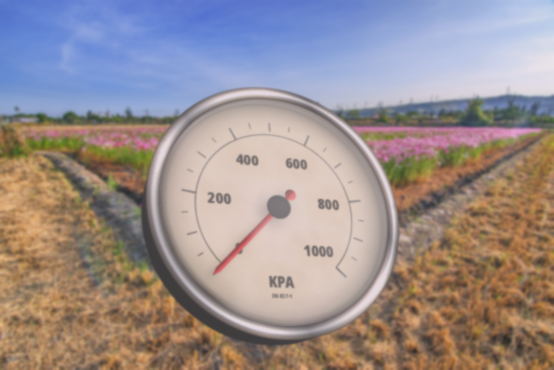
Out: kPa 0
